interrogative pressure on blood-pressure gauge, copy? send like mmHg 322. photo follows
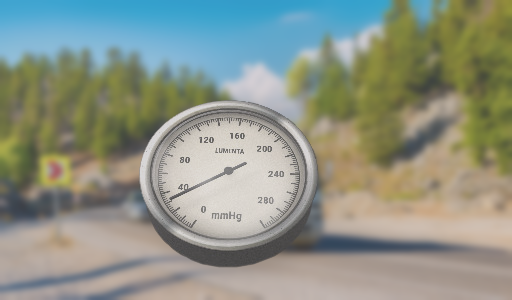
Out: mmHg 30
